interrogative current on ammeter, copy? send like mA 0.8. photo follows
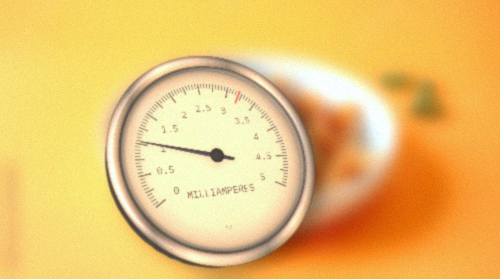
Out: mA 1
